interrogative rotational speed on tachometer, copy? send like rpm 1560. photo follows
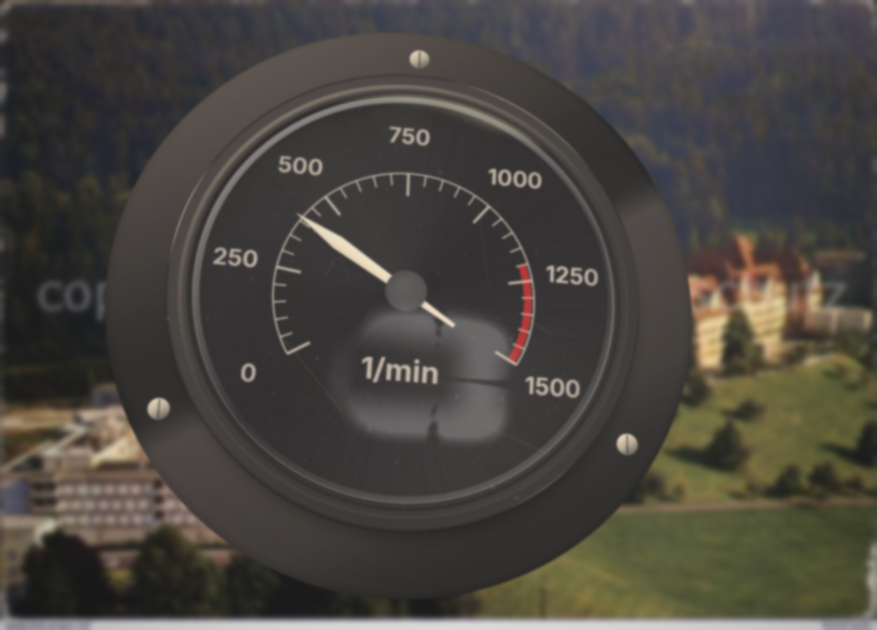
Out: rpm 400
